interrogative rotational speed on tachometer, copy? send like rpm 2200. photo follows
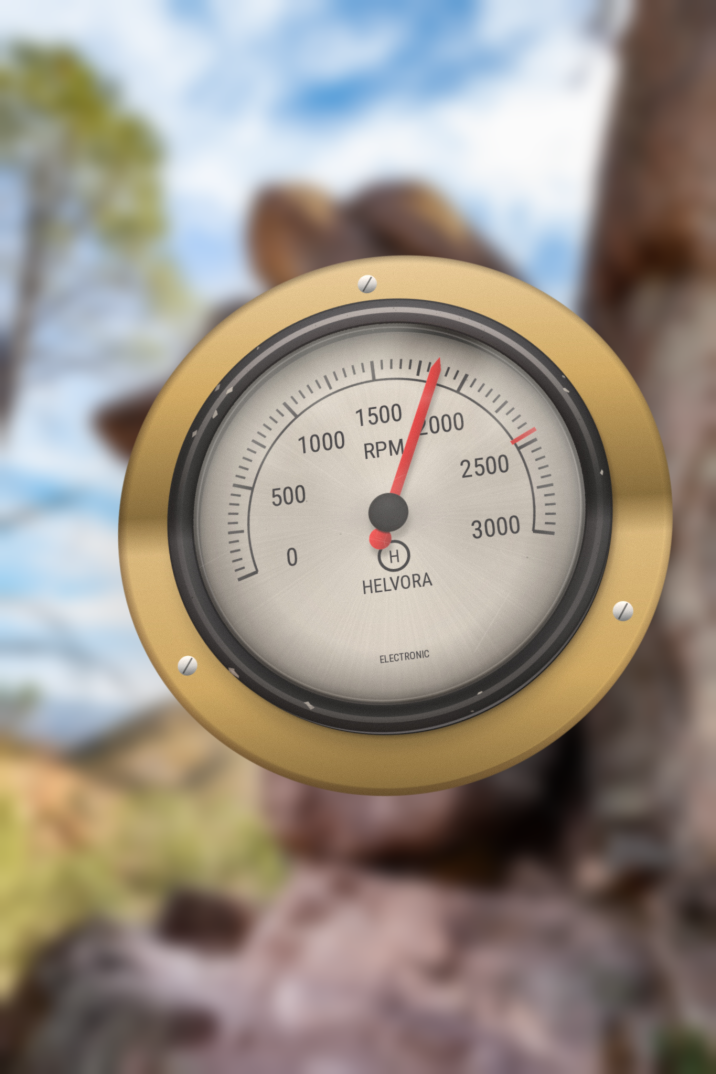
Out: rpm 1850
